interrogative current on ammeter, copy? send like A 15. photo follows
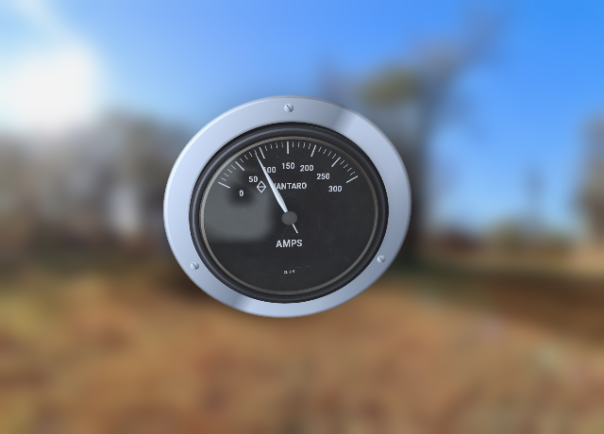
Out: A 90
